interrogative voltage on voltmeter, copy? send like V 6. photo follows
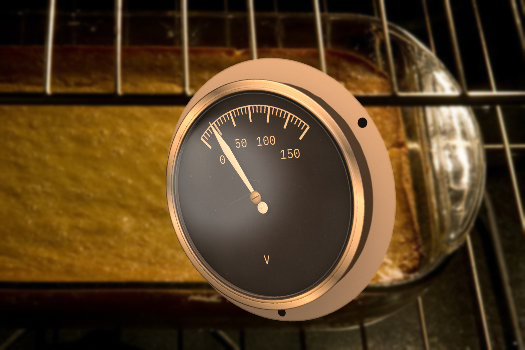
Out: V 25
